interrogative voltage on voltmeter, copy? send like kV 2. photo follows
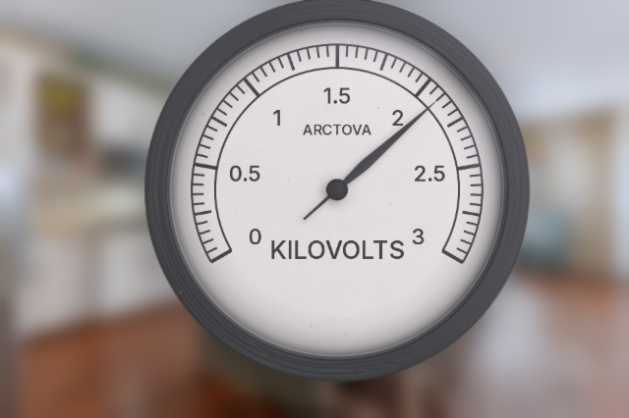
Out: kV 2.1
